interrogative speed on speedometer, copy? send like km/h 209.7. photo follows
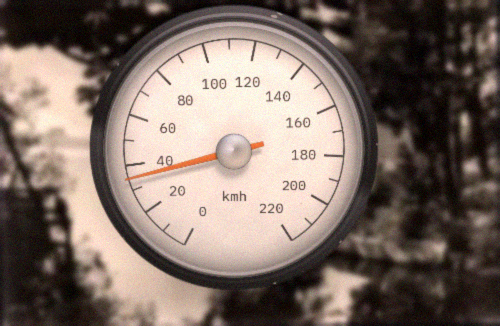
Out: km/h 35
